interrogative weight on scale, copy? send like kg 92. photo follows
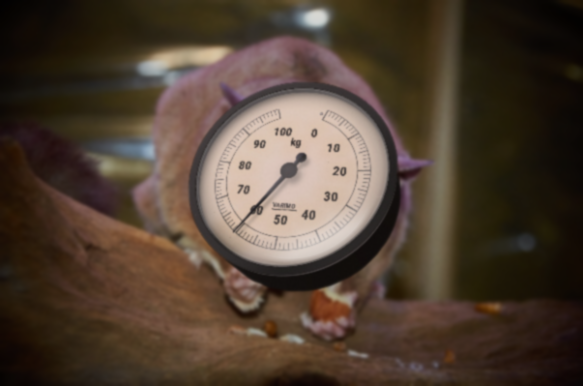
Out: kg 60
